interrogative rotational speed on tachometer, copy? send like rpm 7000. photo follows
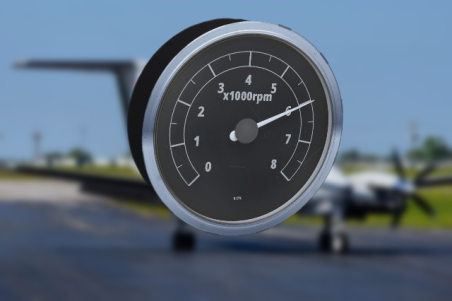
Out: rpm 6000
